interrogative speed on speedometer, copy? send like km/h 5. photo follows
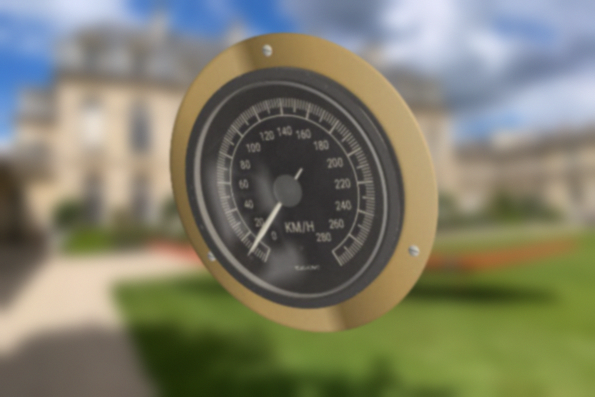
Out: km/h 10
